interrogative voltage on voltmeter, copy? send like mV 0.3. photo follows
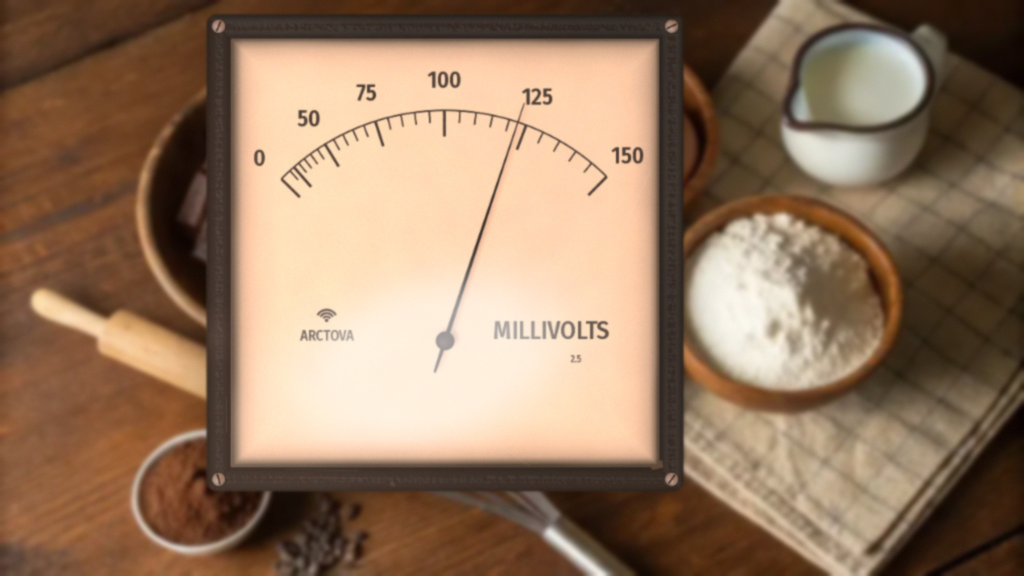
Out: mV 122.5
